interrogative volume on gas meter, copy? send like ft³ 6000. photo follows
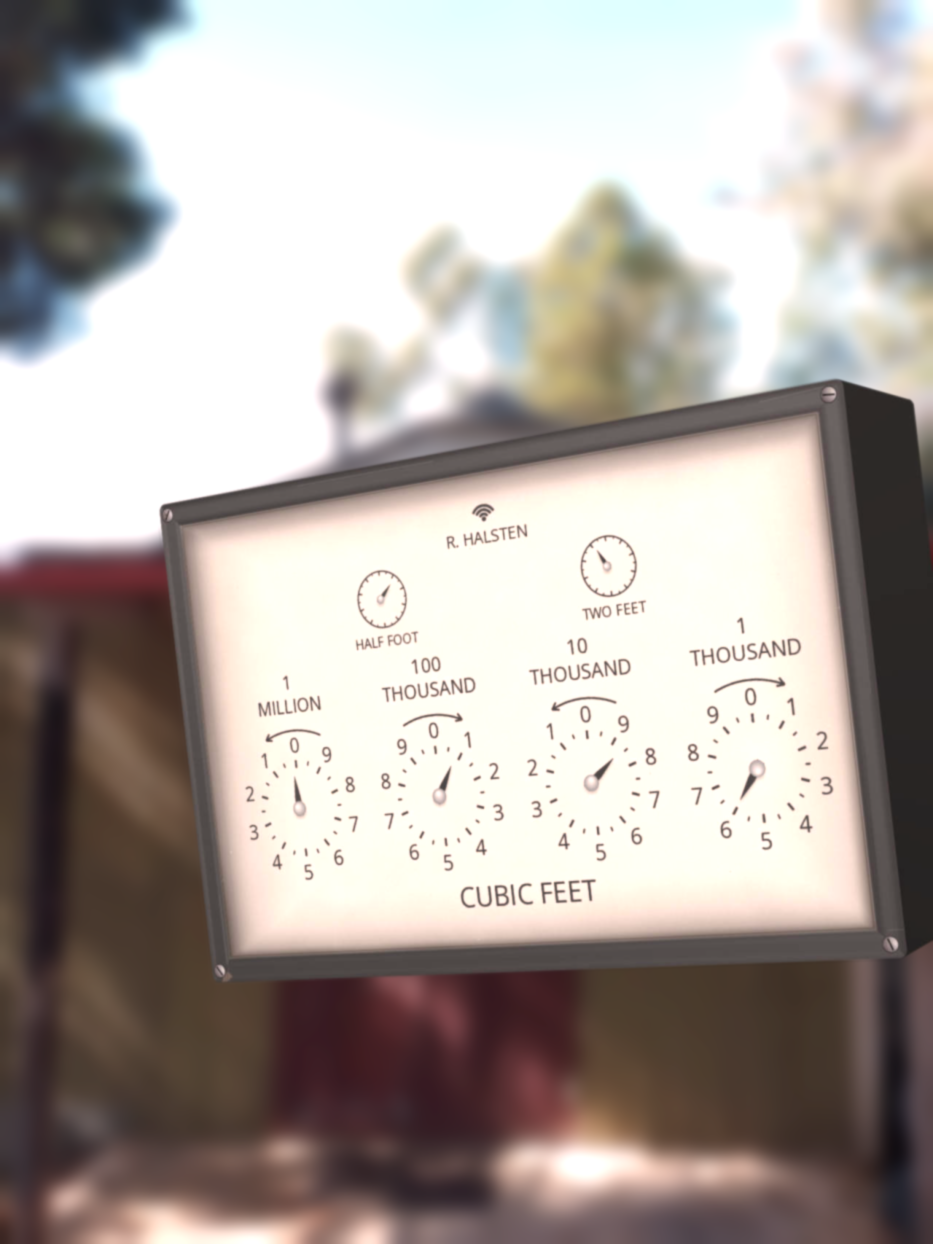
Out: ft³ 8600
